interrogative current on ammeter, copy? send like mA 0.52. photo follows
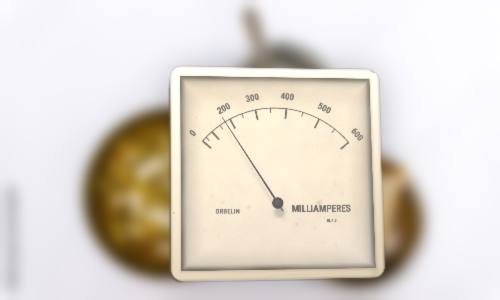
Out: mA 175
